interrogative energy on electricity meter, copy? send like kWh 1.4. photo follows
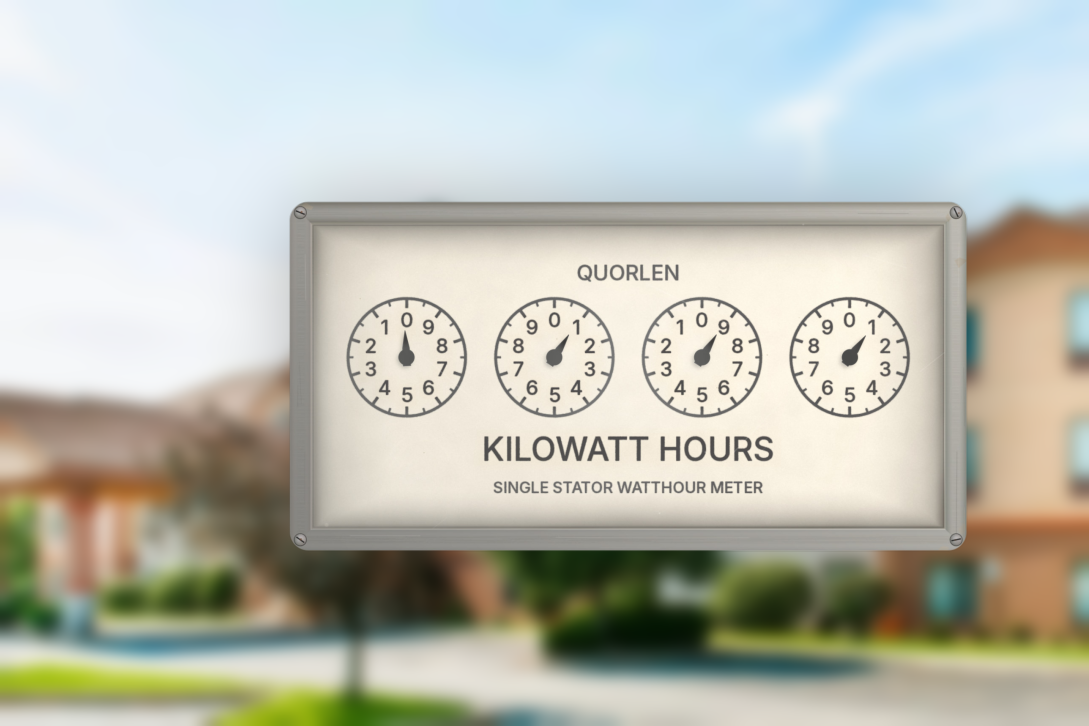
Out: kWh 91
